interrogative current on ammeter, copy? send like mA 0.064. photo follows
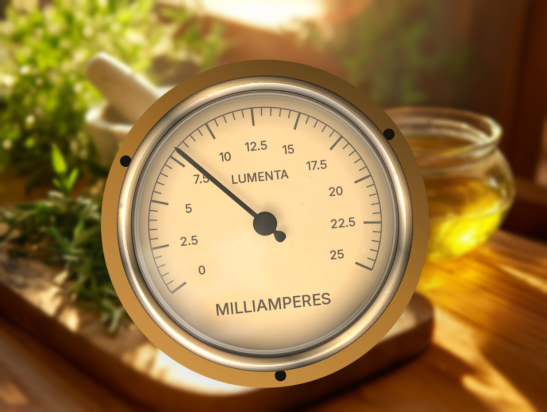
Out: mA 8
